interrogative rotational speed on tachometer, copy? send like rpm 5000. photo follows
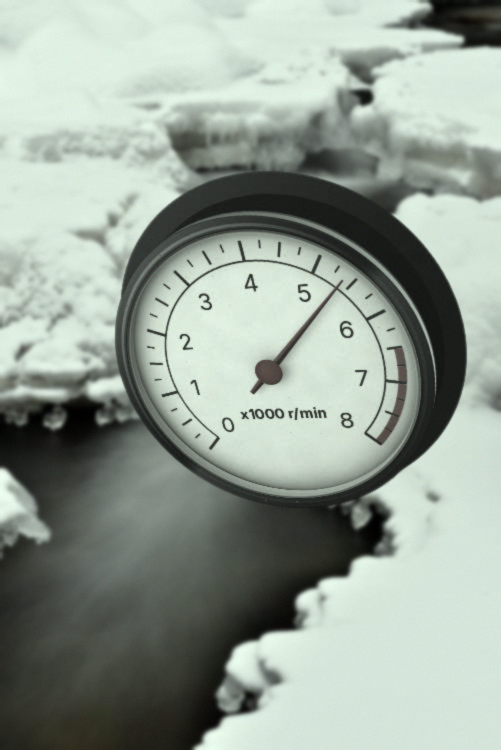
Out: rpm 5375
